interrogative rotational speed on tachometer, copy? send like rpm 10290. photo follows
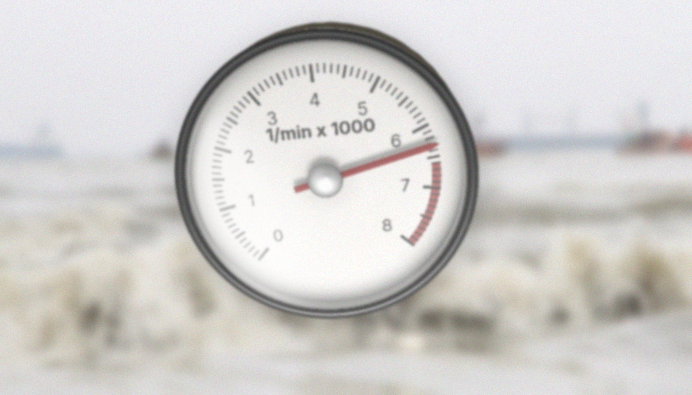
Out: rpm 6300
